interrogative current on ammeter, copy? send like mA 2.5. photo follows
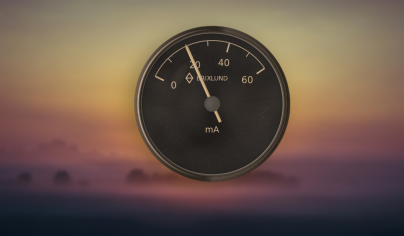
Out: mA 20
